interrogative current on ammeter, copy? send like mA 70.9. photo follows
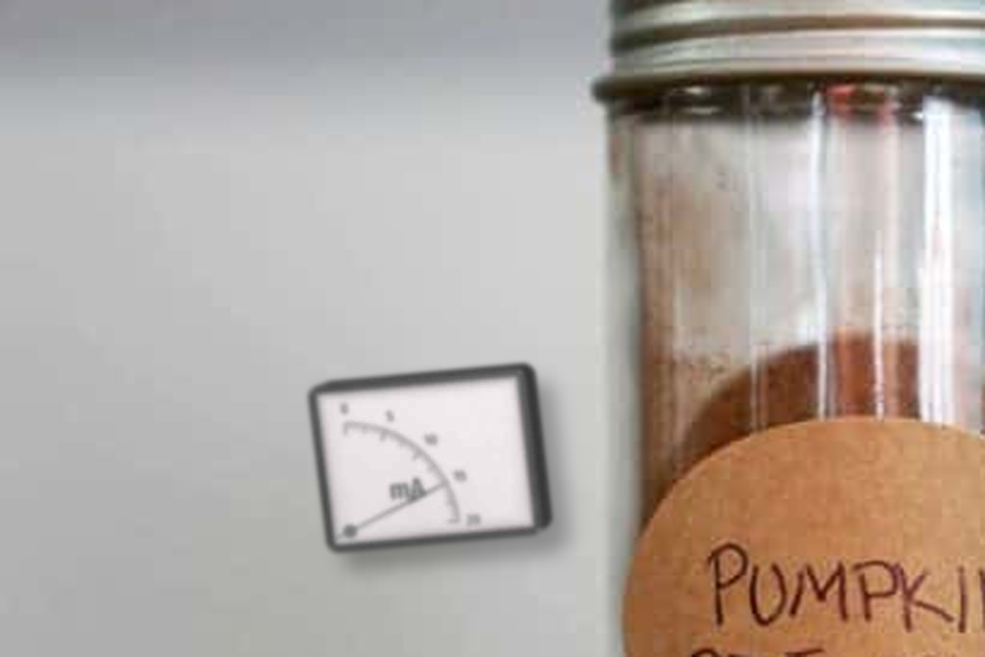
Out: mA 15
